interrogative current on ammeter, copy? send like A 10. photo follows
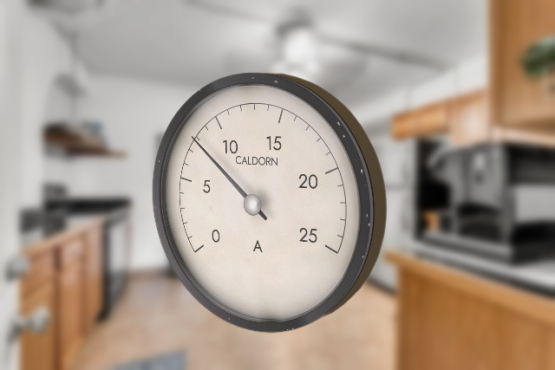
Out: A 8
